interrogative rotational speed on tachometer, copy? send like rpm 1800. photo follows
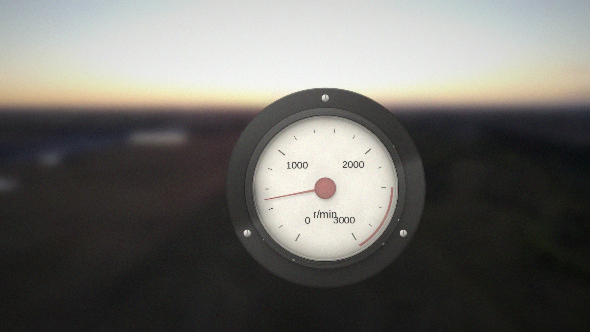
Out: rpm 500
